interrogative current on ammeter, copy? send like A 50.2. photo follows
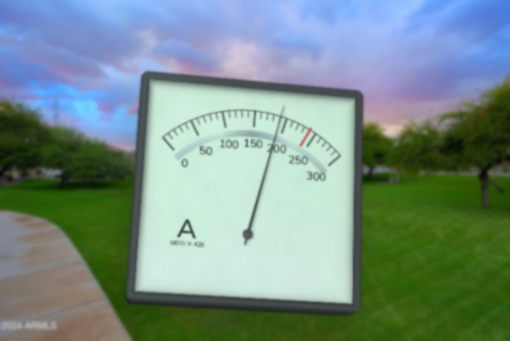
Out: A 190
